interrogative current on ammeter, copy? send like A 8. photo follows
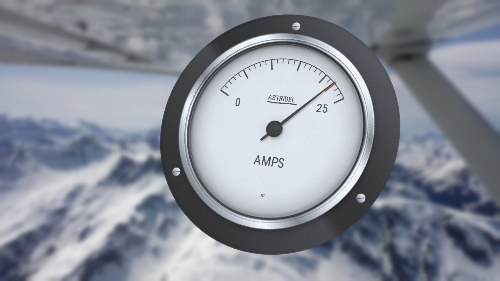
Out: A 22
